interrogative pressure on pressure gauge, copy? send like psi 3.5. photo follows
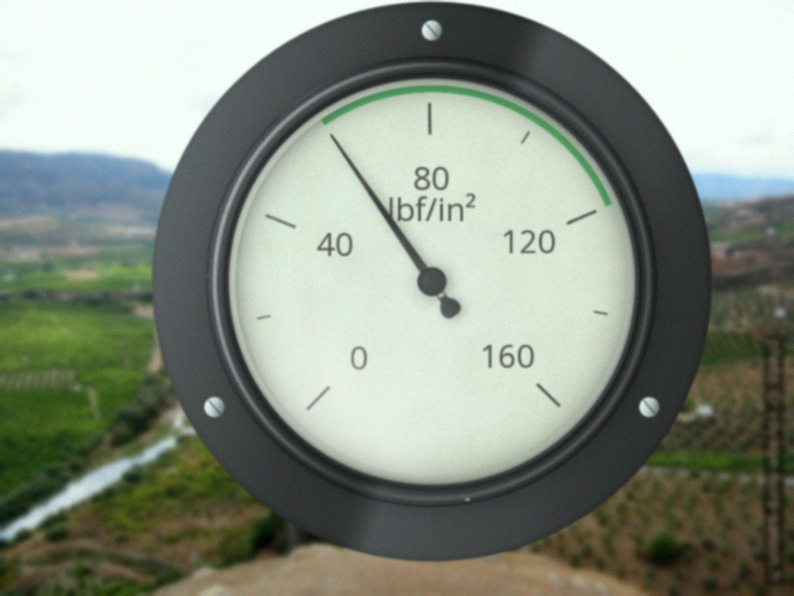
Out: psi 60
